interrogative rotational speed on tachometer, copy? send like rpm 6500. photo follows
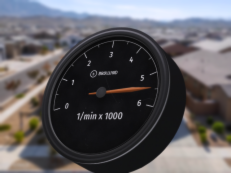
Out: rpm 5500
